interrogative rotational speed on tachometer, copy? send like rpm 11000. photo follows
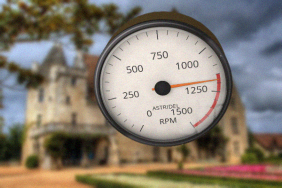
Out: rpm 1175
